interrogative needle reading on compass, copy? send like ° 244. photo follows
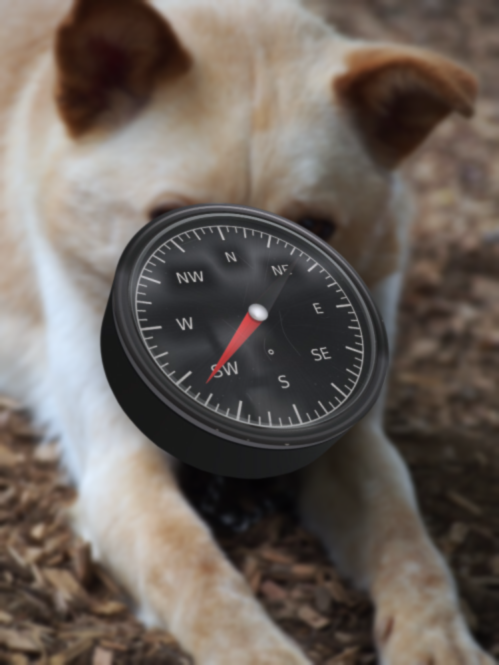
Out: ° 230
